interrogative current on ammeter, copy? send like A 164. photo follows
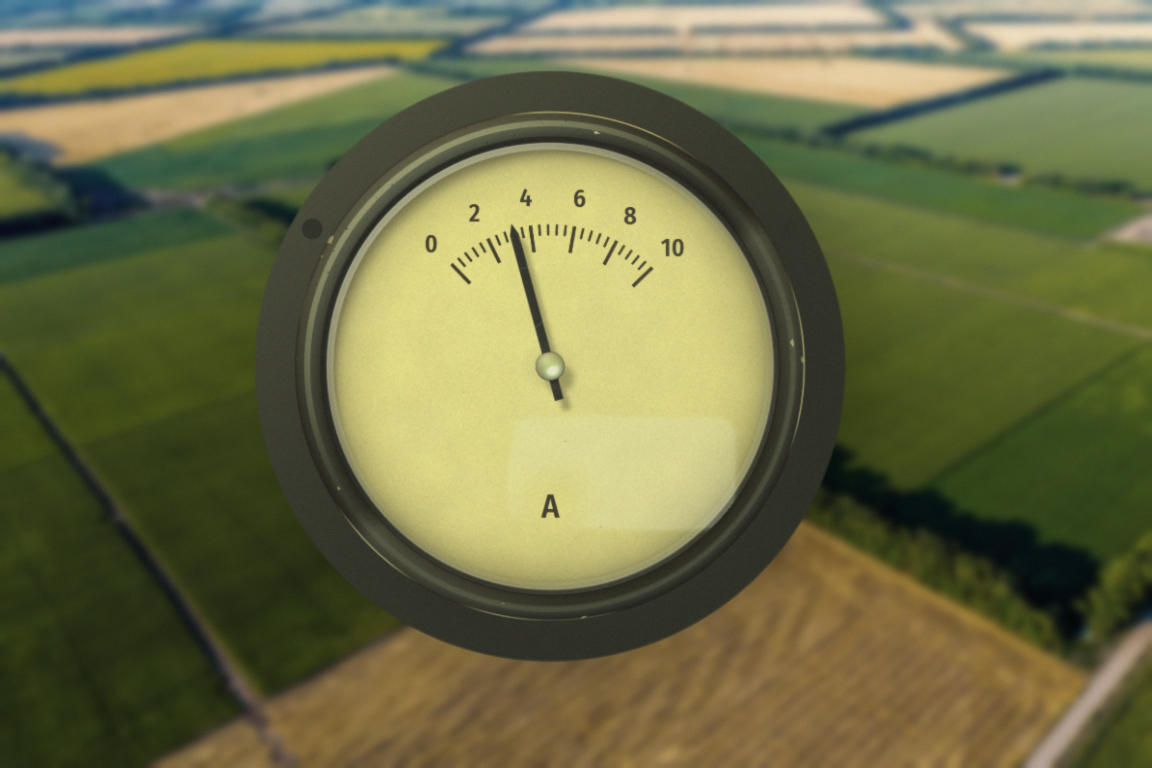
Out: A 3.2
